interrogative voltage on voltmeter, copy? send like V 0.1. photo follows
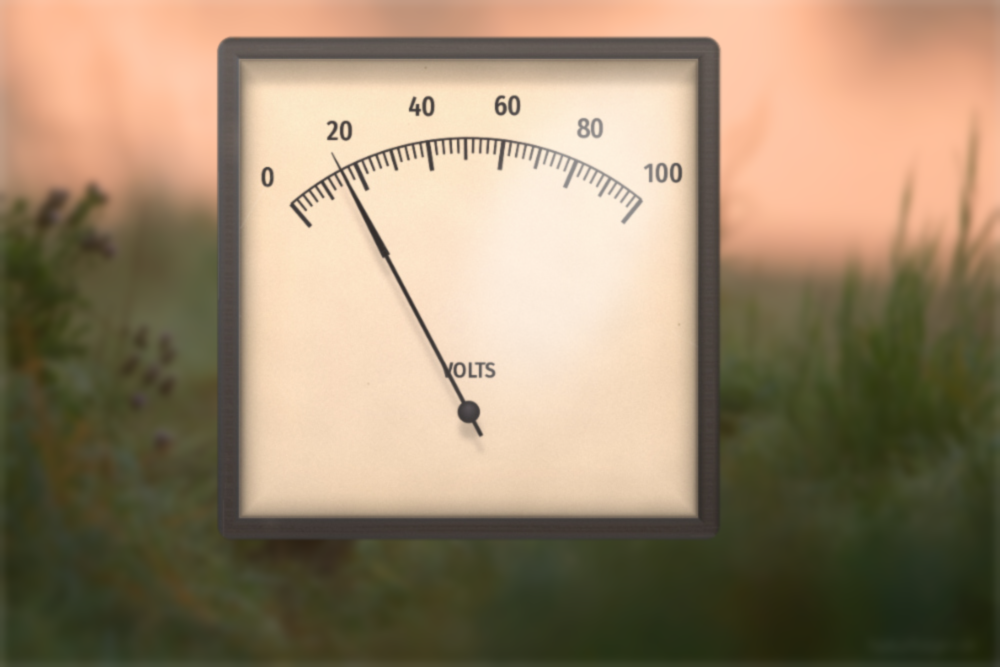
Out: V 16
